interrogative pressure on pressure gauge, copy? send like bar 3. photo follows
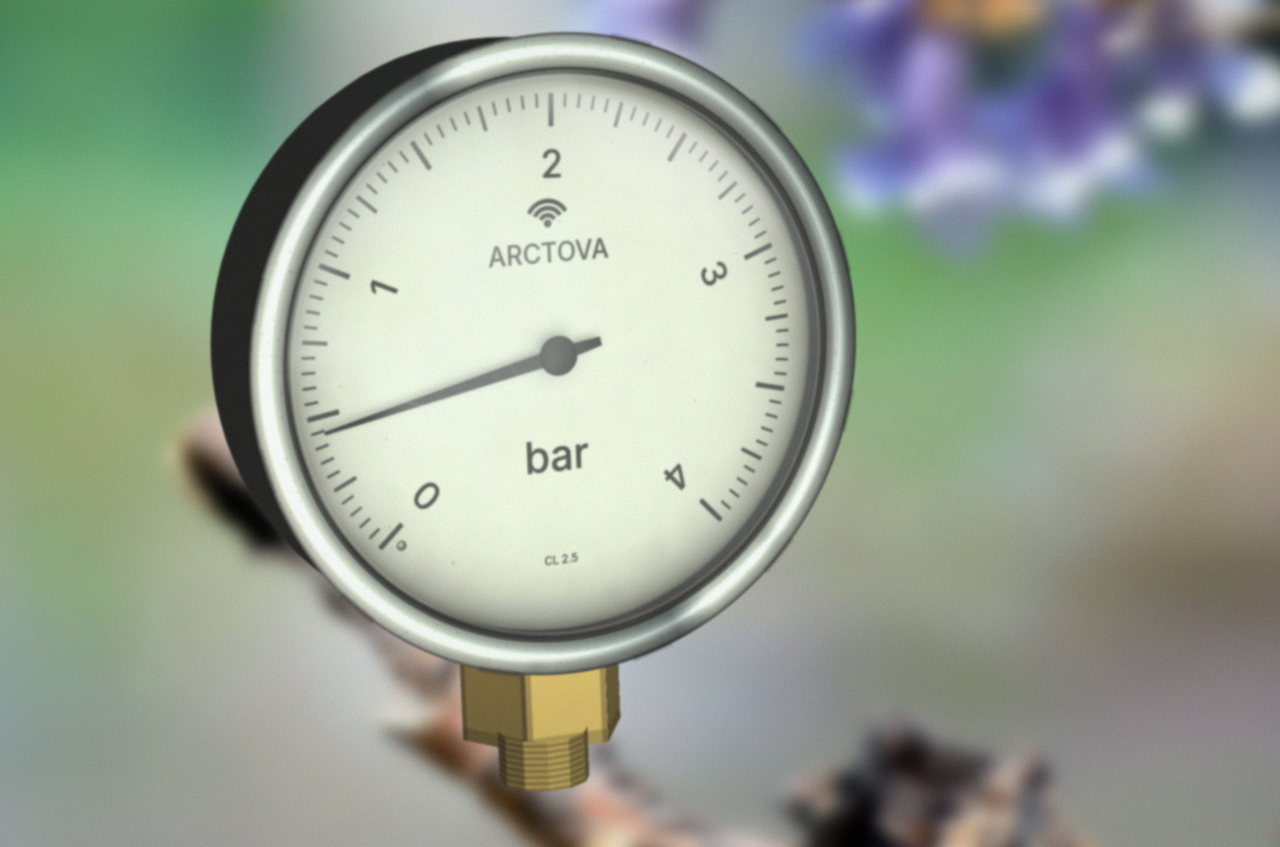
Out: bar 0.45
